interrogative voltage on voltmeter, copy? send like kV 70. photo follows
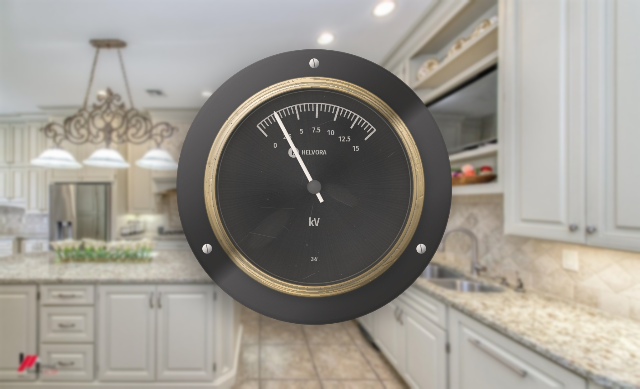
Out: kV 2.5
